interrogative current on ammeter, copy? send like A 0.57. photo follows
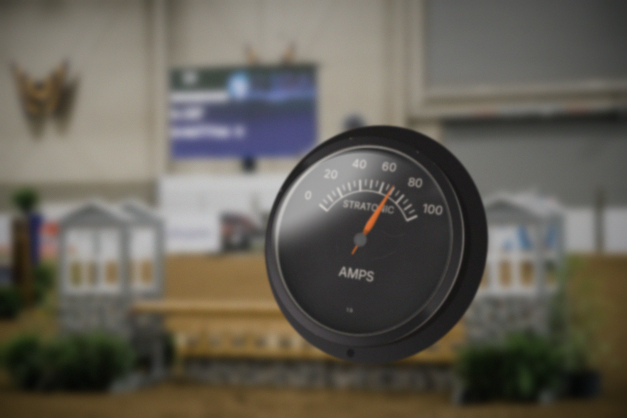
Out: A 70
